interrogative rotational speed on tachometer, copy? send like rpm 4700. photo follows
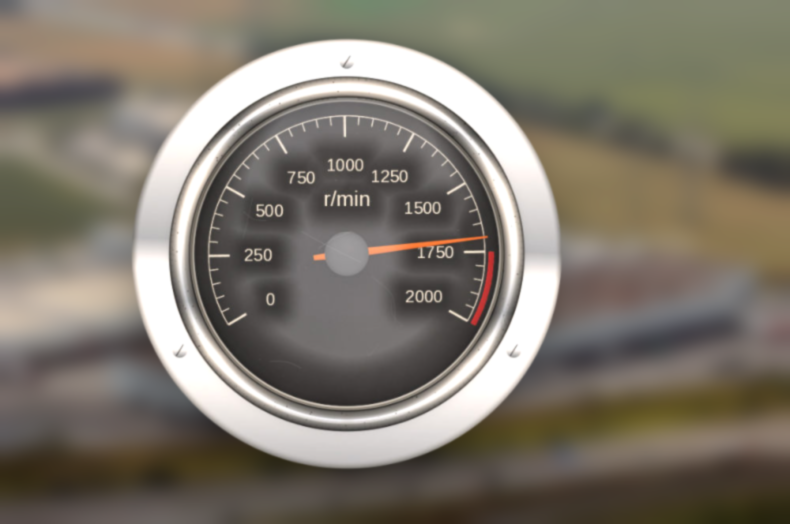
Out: rpm 1700
